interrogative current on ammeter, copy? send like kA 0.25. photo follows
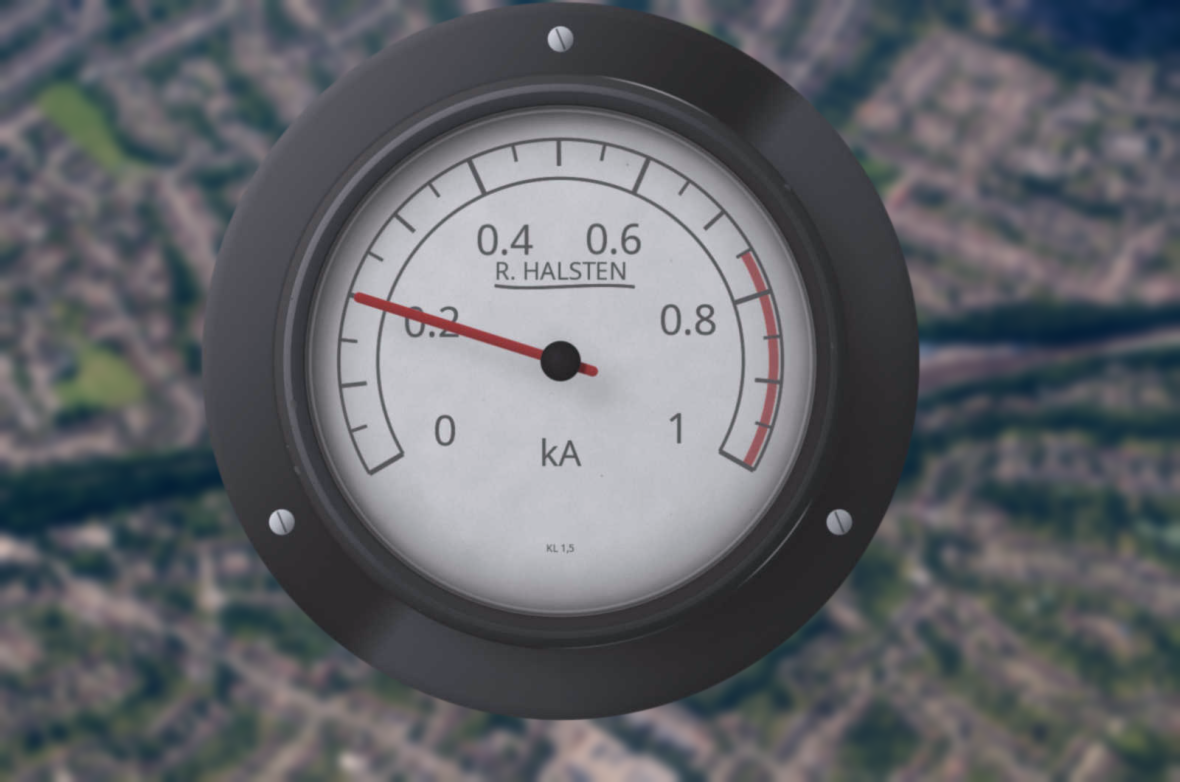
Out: kA 0.2
